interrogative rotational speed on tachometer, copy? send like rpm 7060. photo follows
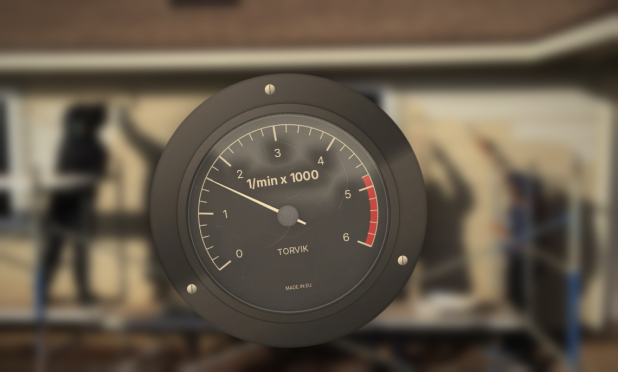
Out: rpm 1600
